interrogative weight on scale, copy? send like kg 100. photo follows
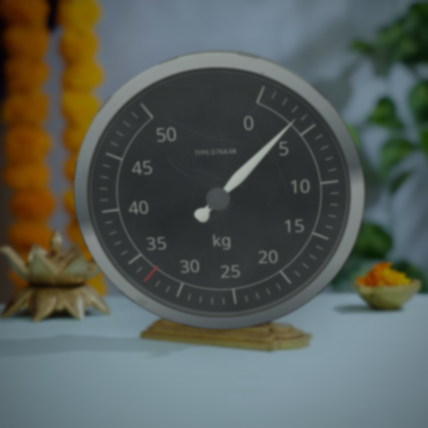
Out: kg 3.5
